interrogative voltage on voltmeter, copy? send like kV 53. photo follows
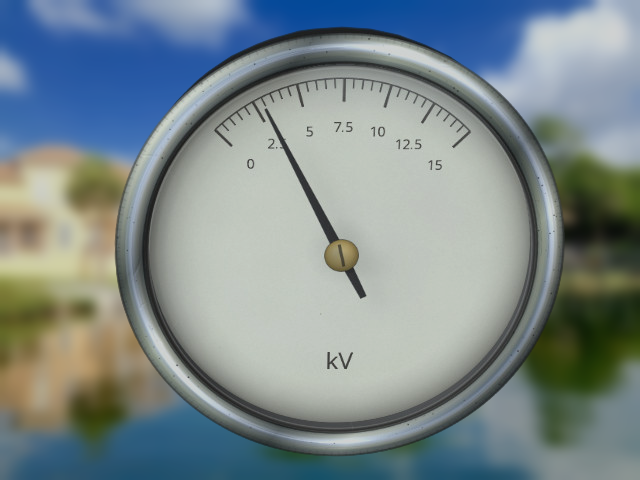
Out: kV 3
